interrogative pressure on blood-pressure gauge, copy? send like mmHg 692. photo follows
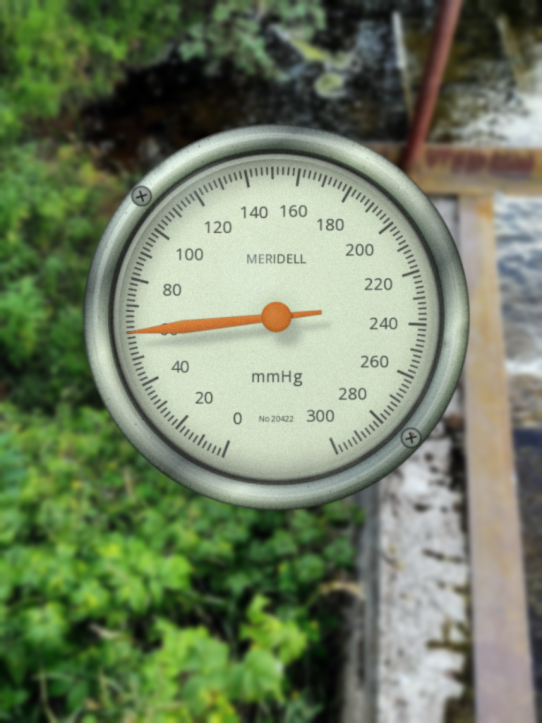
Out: mmHg 60
